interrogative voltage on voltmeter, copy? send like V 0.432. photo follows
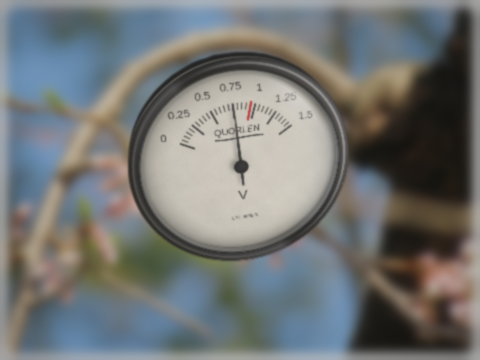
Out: V 0.75
